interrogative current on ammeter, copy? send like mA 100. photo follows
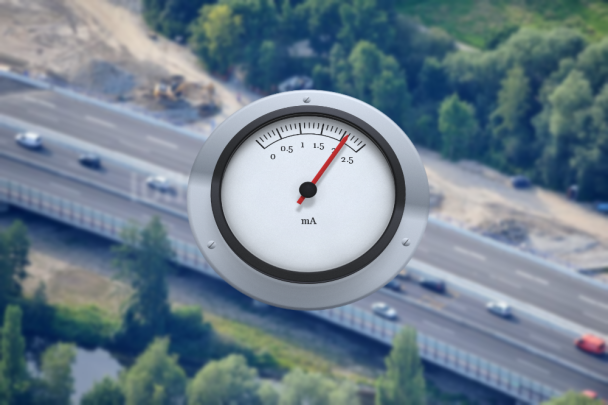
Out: mA 2.1
